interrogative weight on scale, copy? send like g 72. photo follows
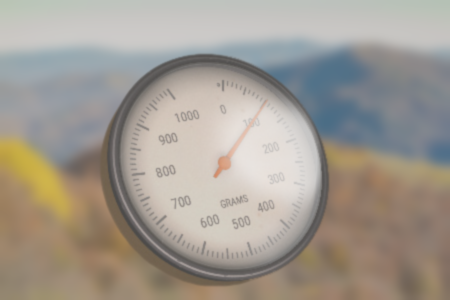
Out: g 100
